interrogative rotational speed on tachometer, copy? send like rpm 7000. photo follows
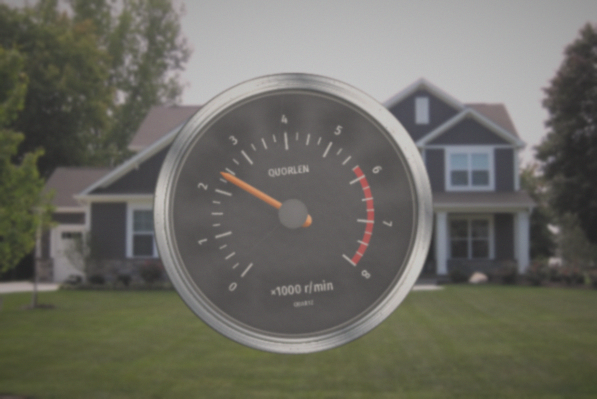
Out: rpm 2375
